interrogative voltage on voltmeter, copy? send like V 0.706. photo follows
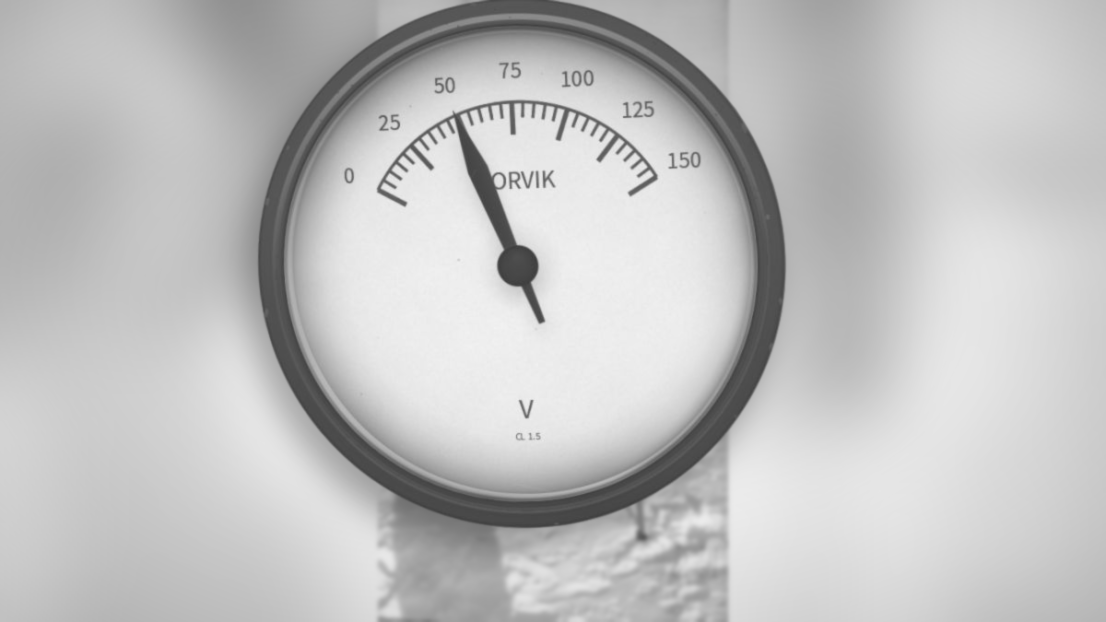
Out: V 50
